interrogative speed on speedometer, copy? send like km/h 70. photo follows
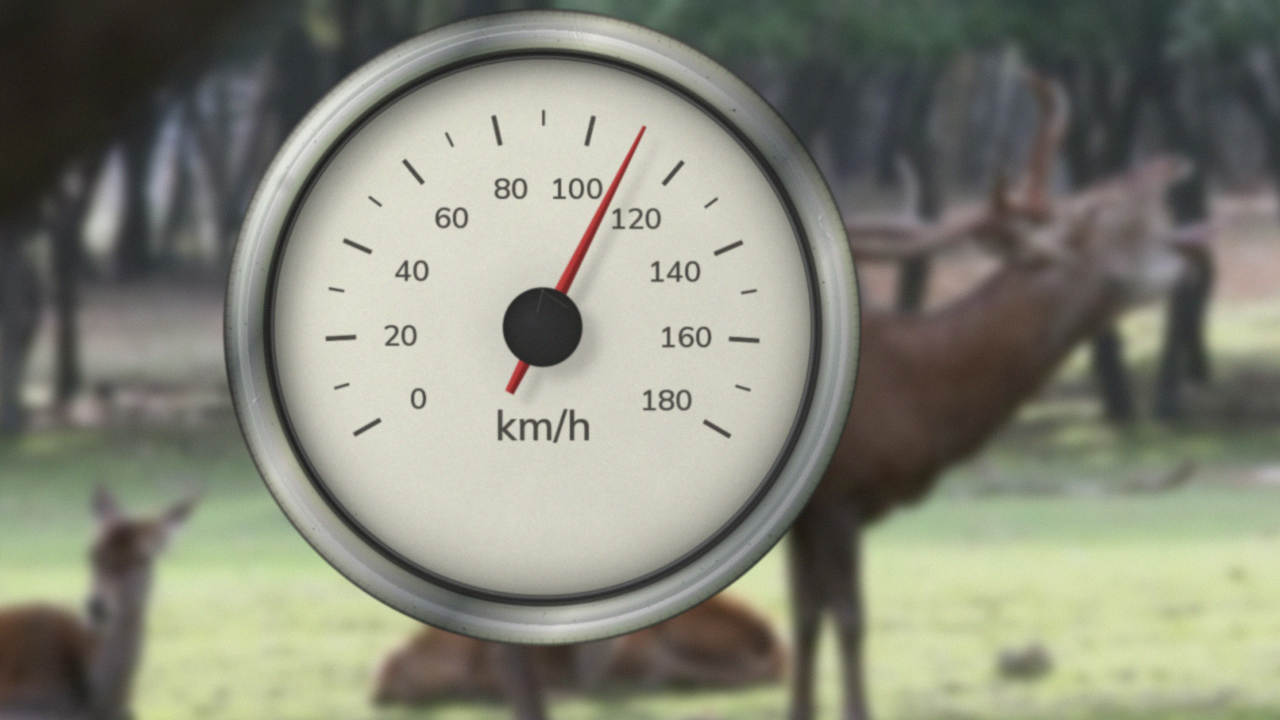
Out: km/h 110
